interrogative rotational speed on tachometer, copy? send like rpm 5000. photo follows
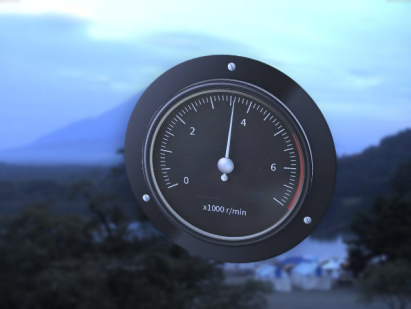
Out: rpm 3600
